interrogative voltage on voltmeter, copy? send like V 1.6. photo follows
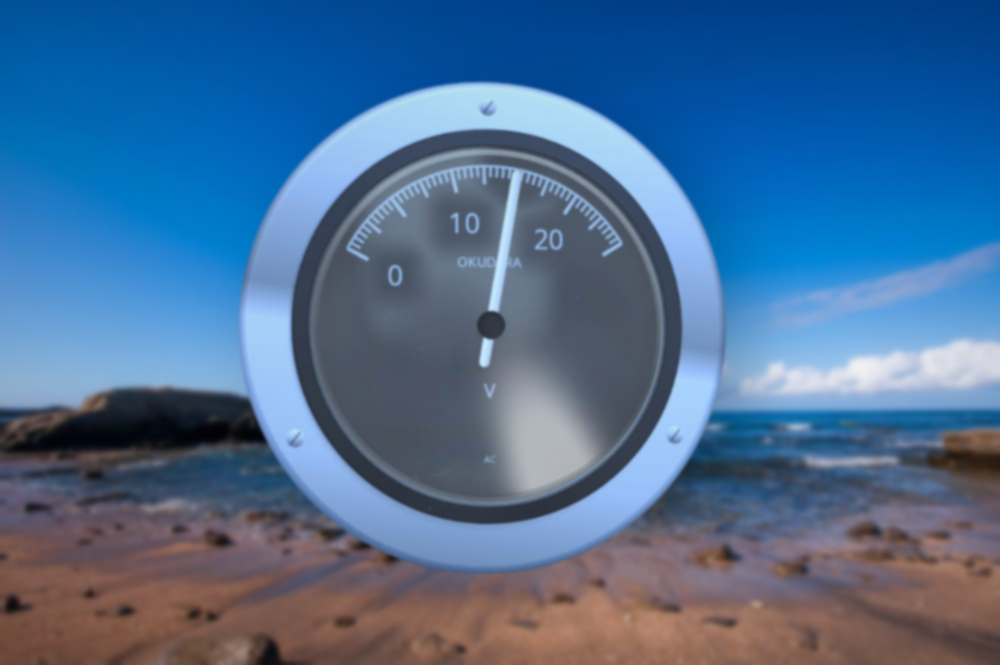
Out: V 15
